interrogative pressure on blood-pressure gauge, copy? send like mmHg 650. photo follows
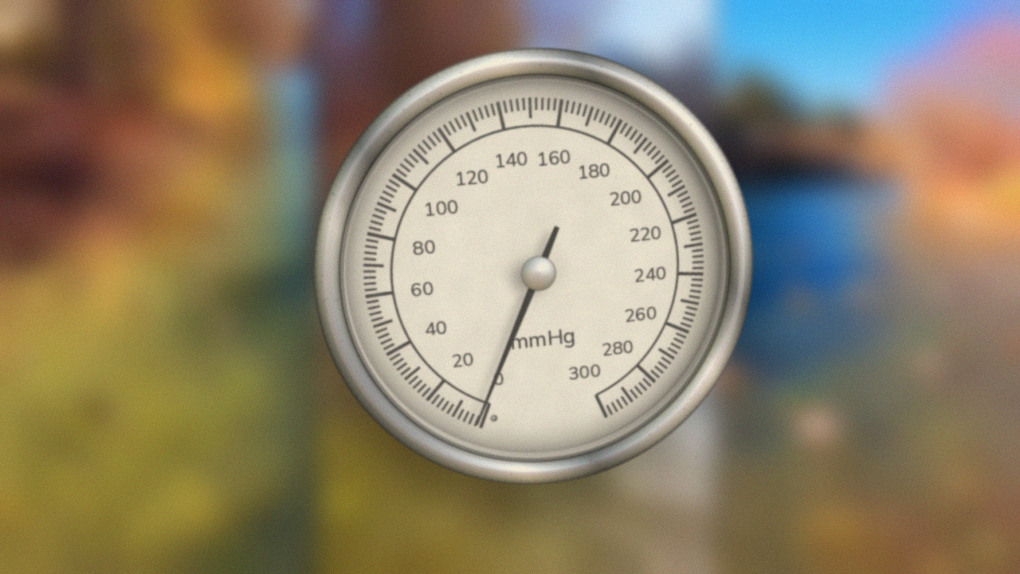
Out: mmHg 2
